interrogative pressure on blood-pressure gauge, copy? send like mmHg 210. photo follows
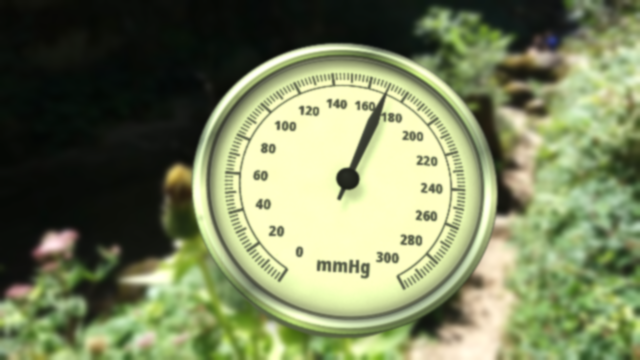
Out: mmHg 170
